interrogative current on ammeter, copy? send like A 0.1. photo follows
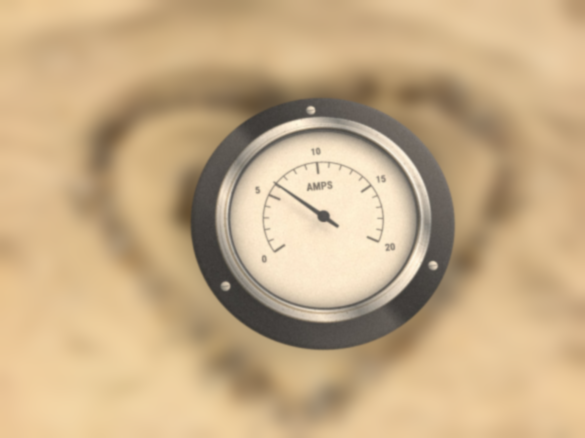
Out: A 6
